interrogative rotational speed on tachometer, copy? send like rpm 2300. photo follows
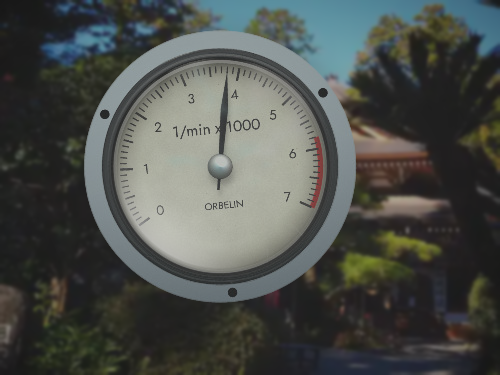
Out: rpm 3800
